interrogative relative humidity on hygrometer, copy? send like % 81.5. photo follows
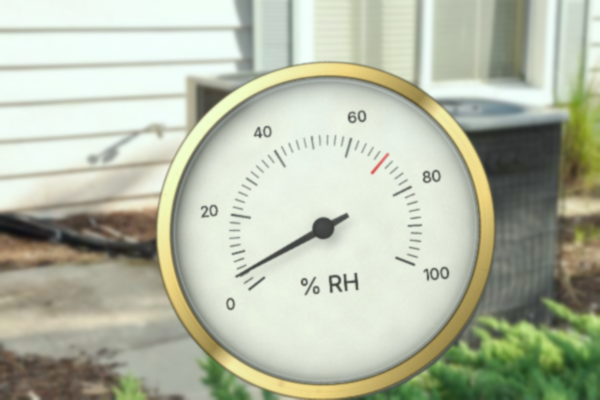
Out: % 4
